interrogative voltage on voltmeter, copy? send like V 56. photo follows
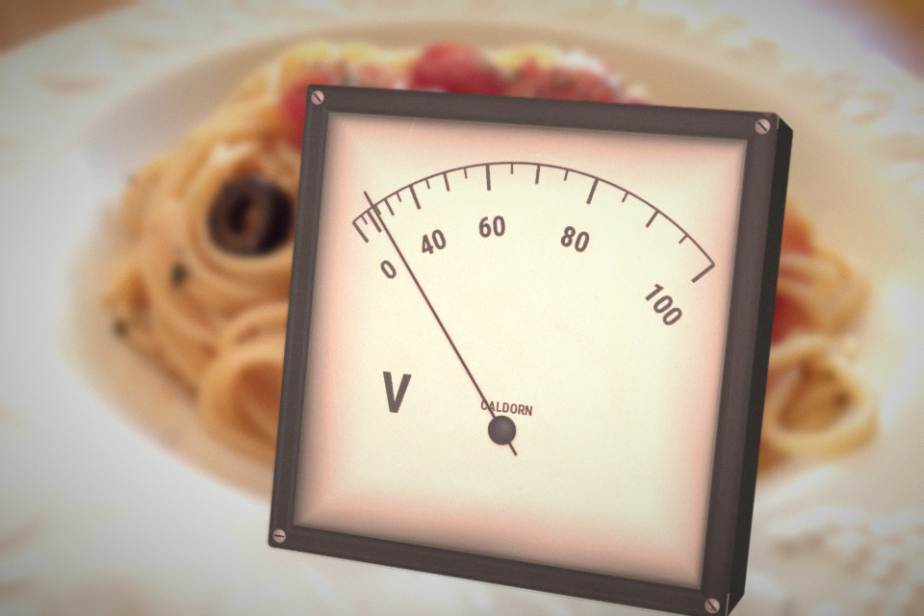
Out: V 25
